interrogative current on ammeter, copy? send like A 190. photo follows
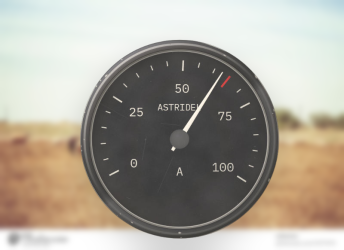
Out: A 62.5
